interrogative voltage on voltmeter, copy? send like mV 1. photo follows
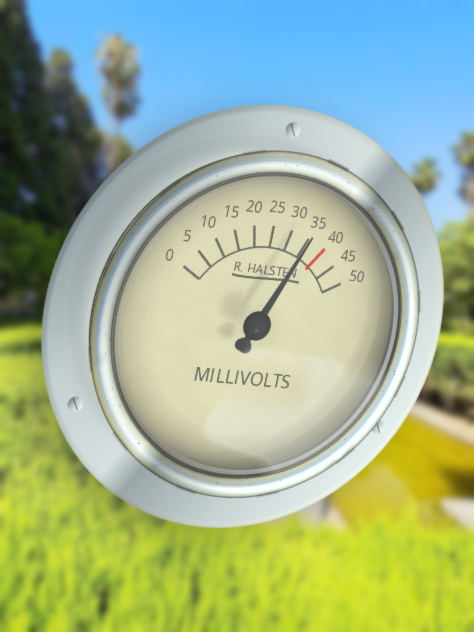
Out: mV 35
